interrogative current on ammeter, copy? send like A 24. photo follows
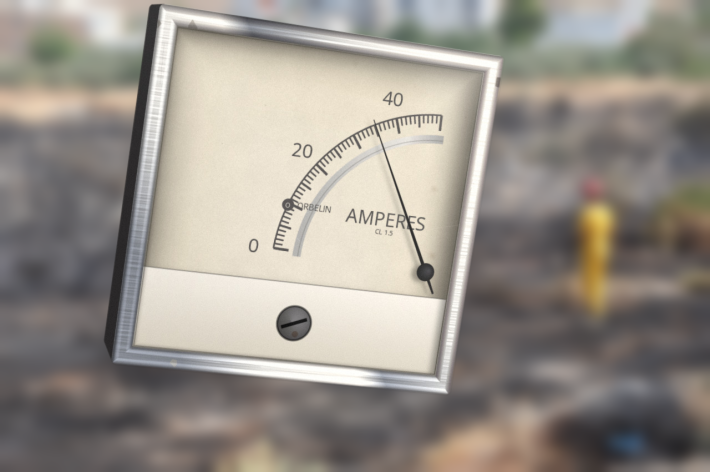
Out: A 35
